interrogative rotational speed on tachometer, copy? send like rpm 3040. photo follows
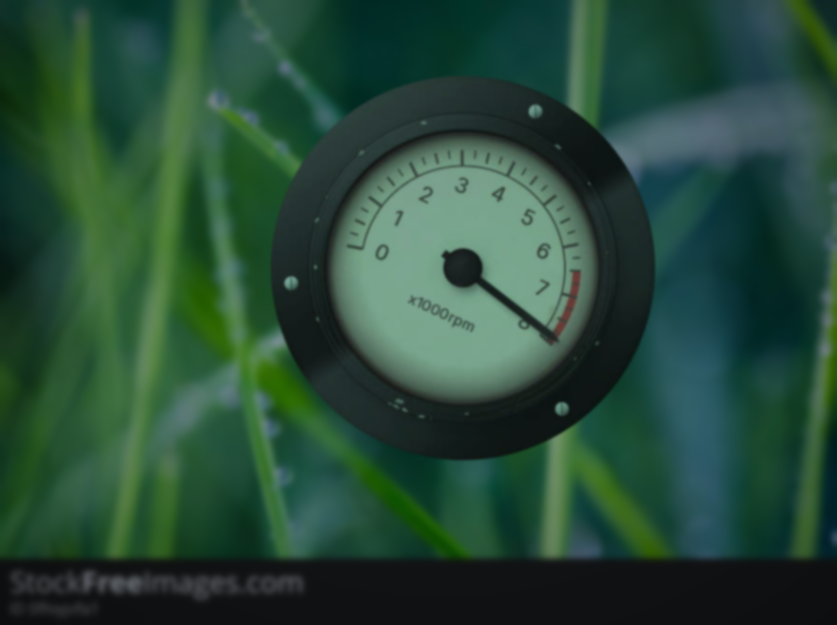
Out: rpm 7875
